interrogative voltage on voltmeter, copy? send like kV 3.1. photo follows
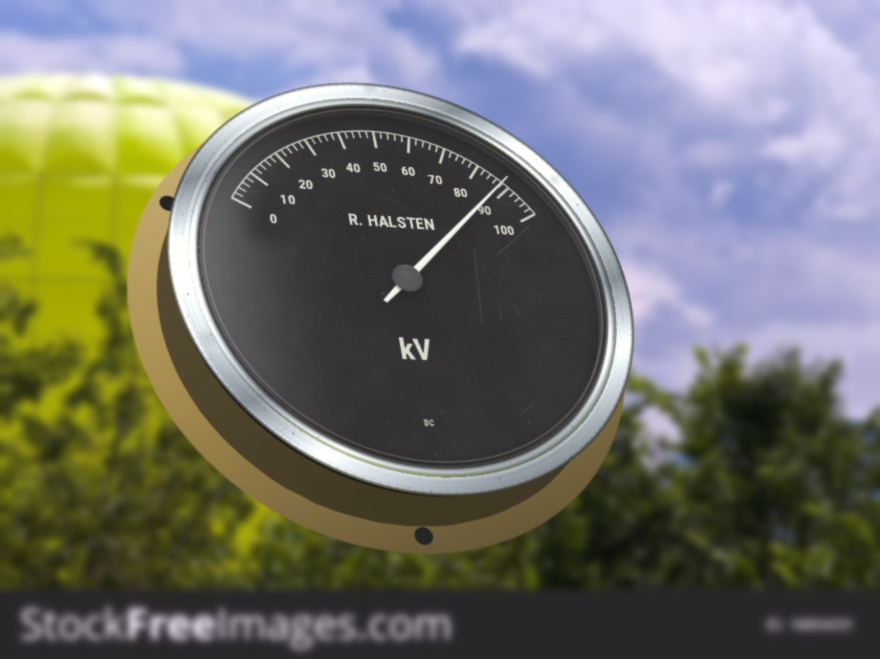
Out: kV 88
